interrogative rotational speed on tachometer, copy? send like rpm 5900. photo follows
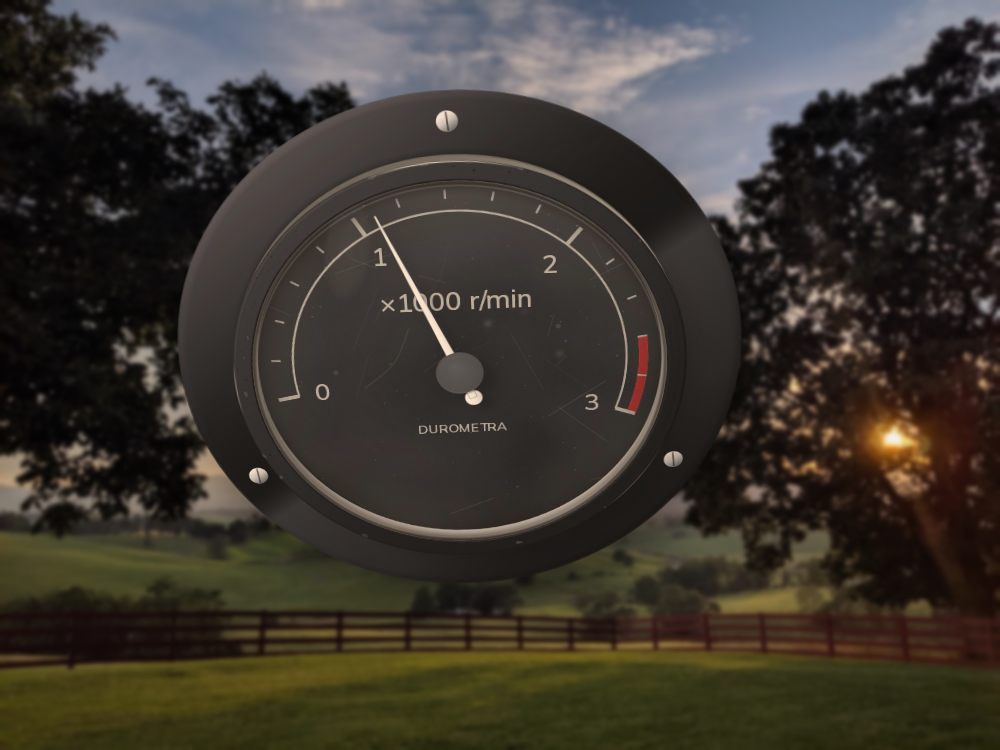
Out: rpm 1100
